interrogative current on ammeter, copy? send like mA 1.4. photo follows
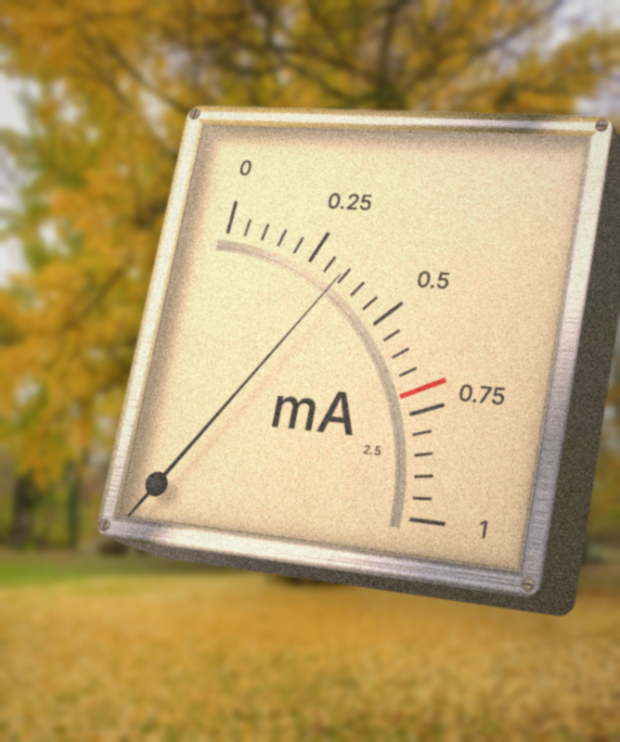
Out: mA 0.35
